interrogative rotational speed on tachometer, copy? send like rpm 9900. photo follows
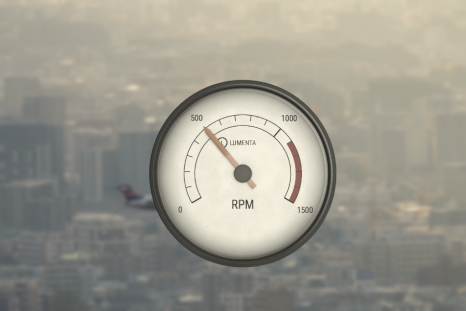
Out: rpm 500
